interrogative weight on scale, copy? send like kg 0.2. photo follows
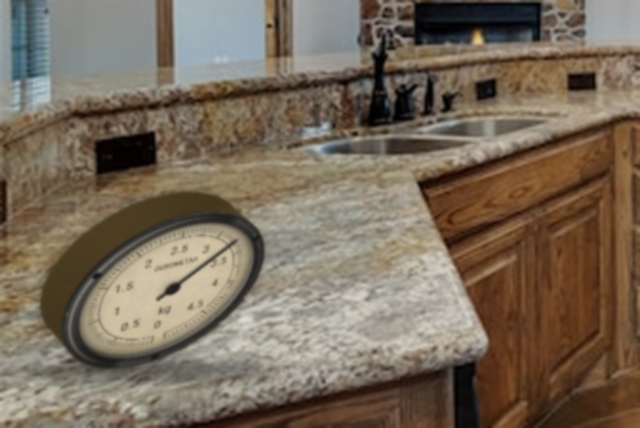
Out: kg 3.25
